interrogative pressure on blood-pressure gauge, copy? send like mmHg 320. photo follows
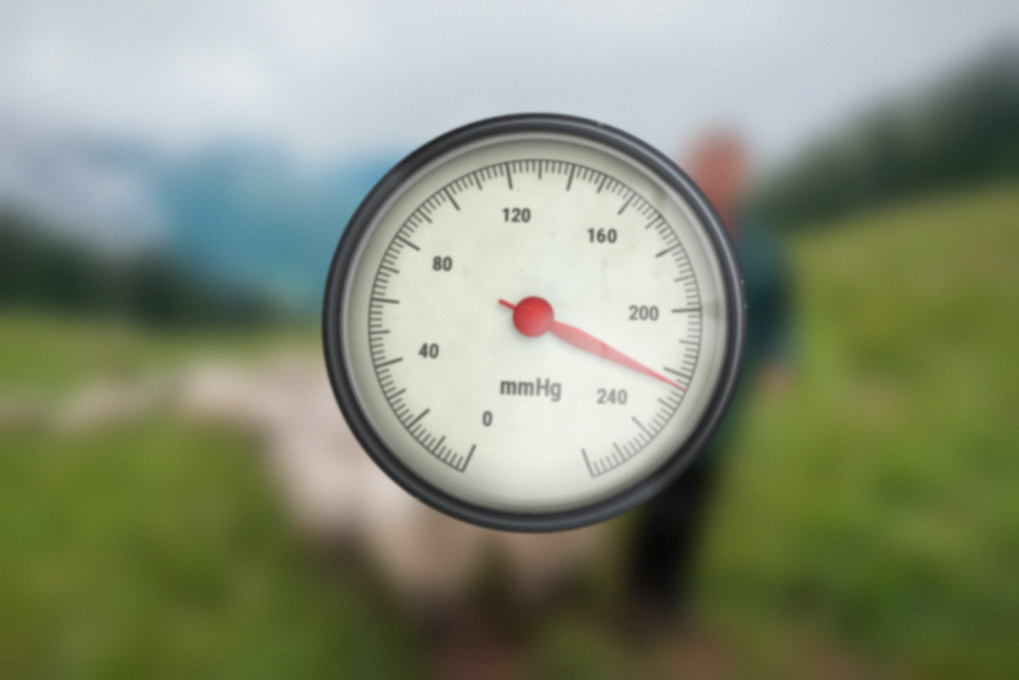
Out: mmHg 224
